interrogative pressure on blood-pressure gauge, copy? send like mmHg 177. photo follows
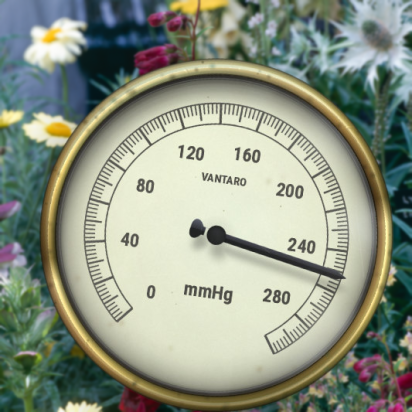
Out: mmHg 252
